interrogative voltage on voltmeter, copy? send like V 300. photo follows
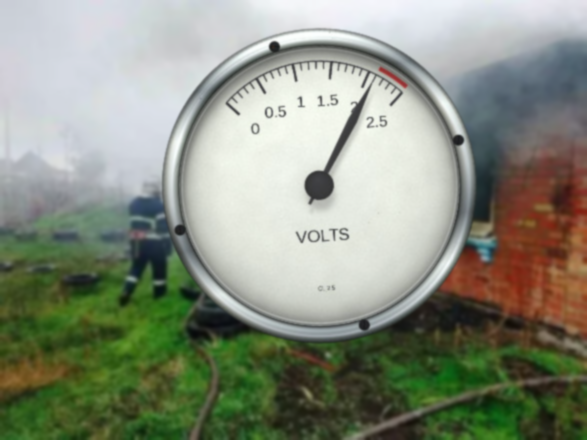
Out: V 2.1
